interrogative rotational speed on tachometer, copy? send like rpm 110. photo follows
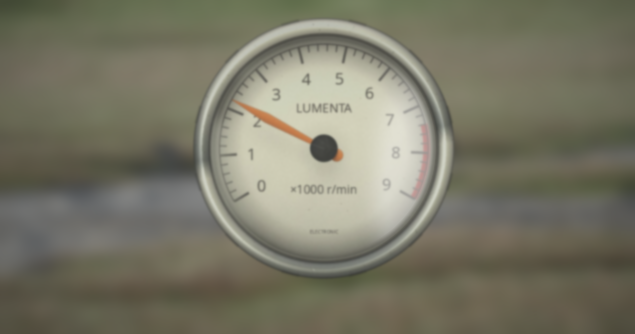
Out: rpm 2200
